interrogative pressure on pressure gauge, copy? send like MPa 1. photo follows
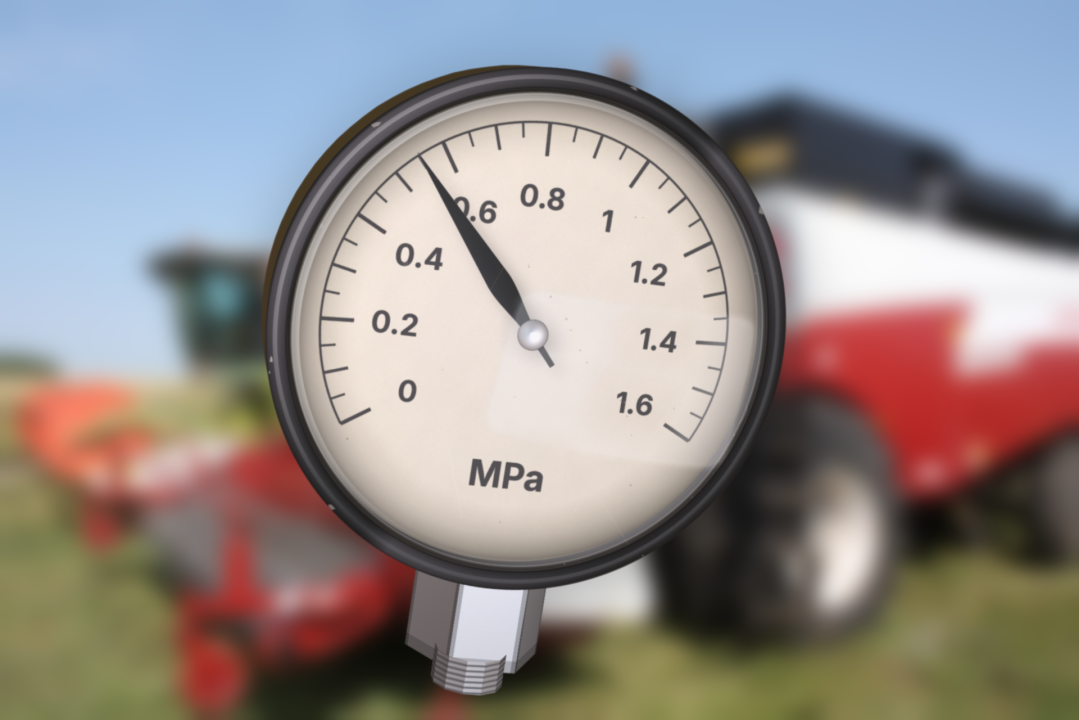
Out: MPa 0.55
